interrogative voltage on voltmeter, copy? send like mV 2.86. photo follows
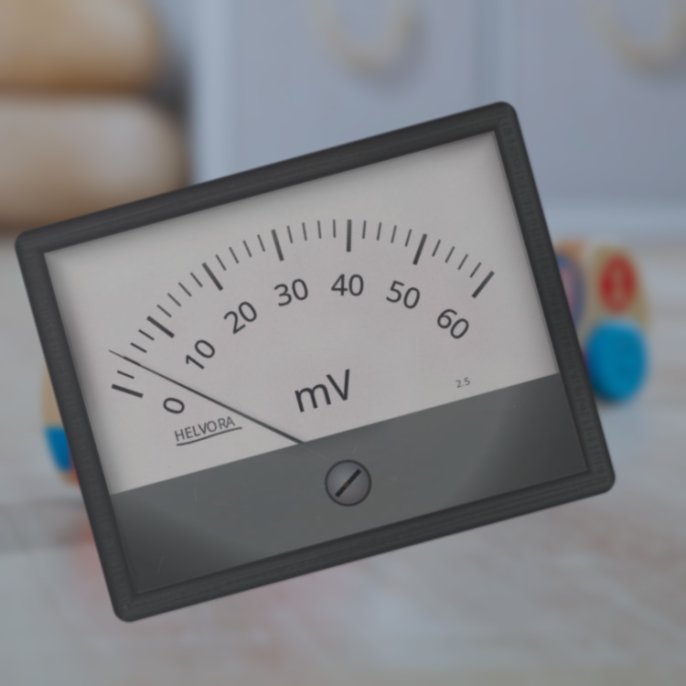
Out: mV 4
